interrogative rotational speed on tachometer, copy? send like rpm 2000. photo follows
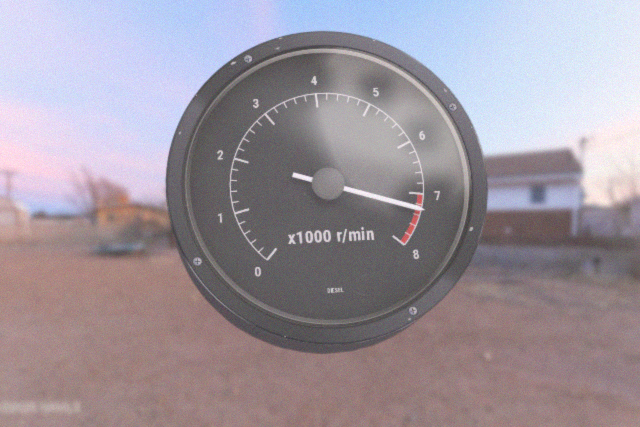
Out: rpm 7300
